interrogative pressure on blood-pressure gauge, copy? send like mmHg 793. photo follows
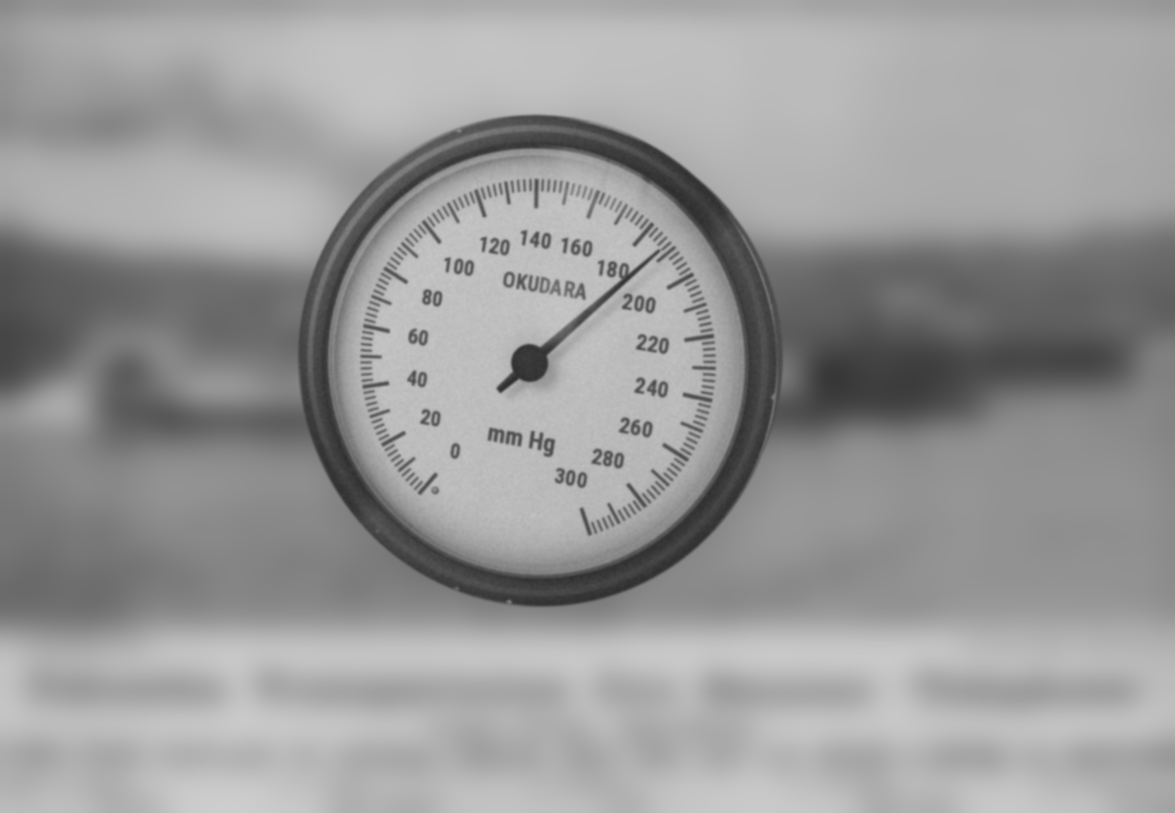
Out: mmHg 188
